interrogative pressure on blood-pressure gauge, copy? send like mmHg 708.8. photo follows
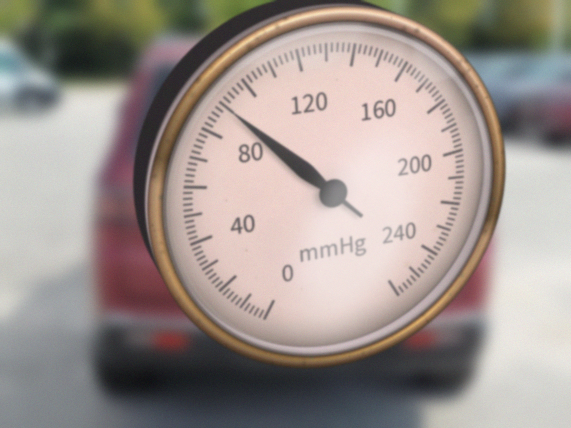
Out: mmHg 90
